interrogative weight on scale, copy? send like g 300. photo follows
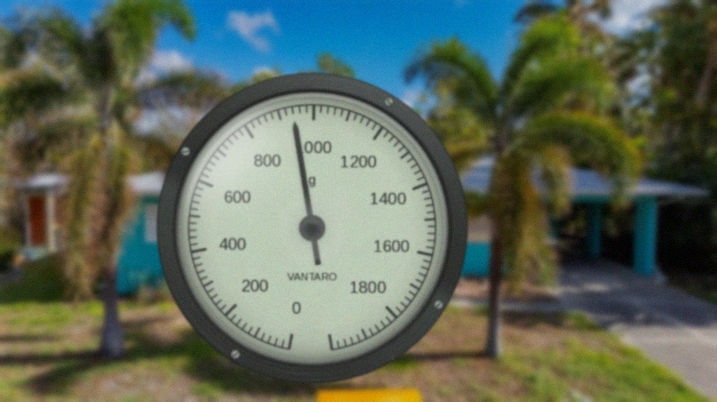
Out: g 940
